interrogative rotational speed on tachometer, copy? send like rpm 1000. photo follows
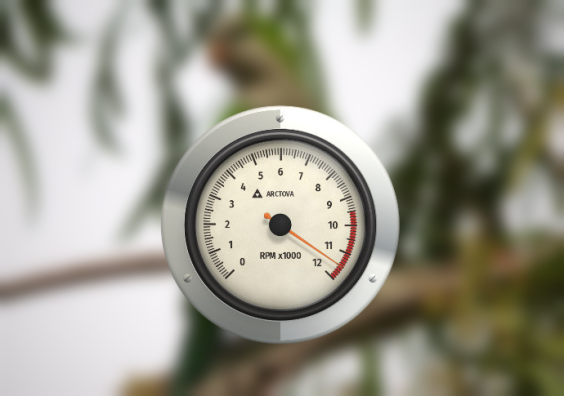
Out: rpm 11500
